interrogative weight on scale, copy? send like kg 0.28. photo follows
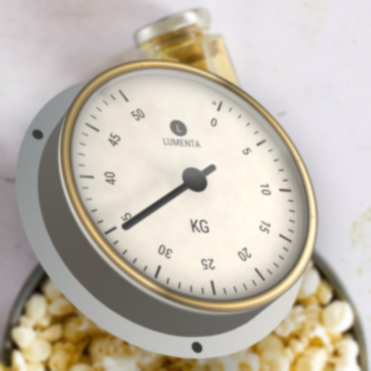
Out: kg 34.5
